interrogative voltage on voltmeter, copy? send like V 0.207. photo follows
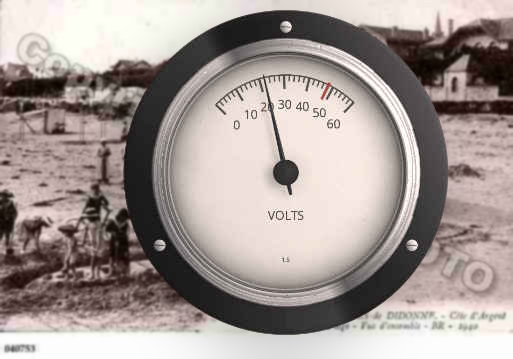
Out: V 22
